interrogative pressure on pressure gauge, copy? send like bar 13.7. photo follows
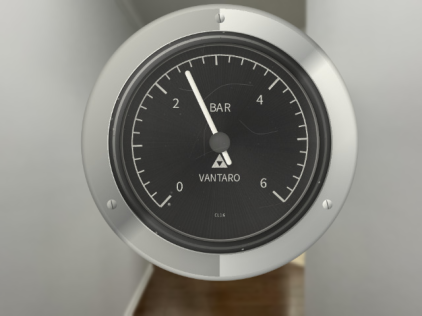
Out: bar 2.5
